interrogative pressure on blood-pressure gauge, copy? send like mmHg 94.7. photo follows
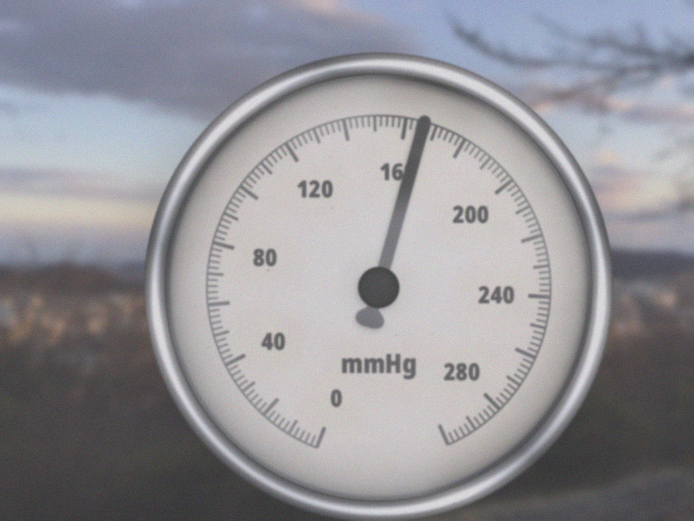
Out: mmHg 166
